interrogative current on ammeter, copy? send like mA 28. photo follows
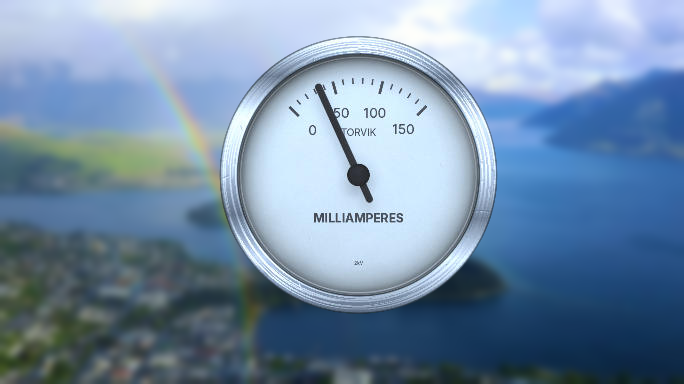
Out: mA 35
